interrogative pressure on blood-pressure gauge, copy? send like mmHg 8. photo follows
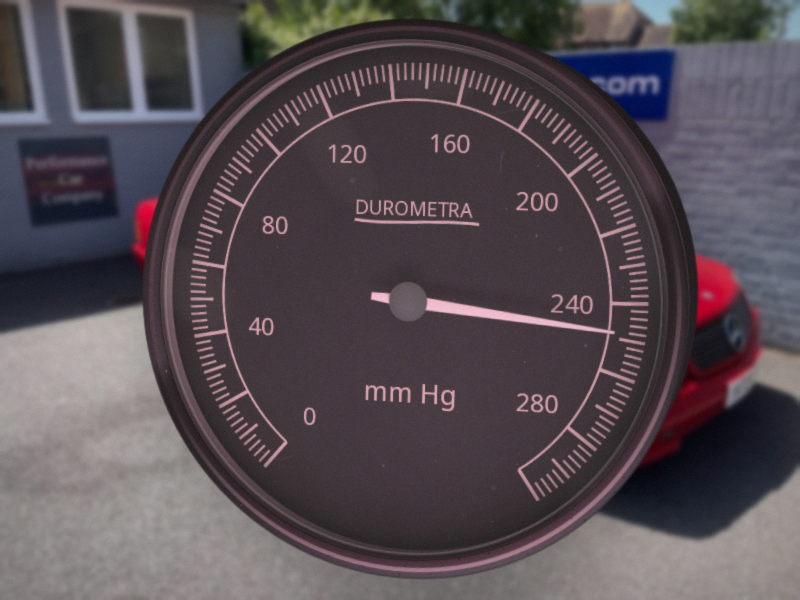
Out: mmHg 248
